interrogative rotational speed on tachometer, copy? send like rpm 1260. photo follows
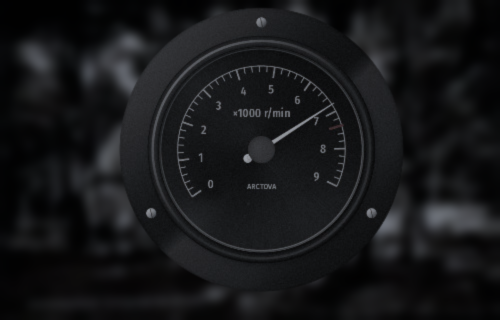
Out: rpm 6800
